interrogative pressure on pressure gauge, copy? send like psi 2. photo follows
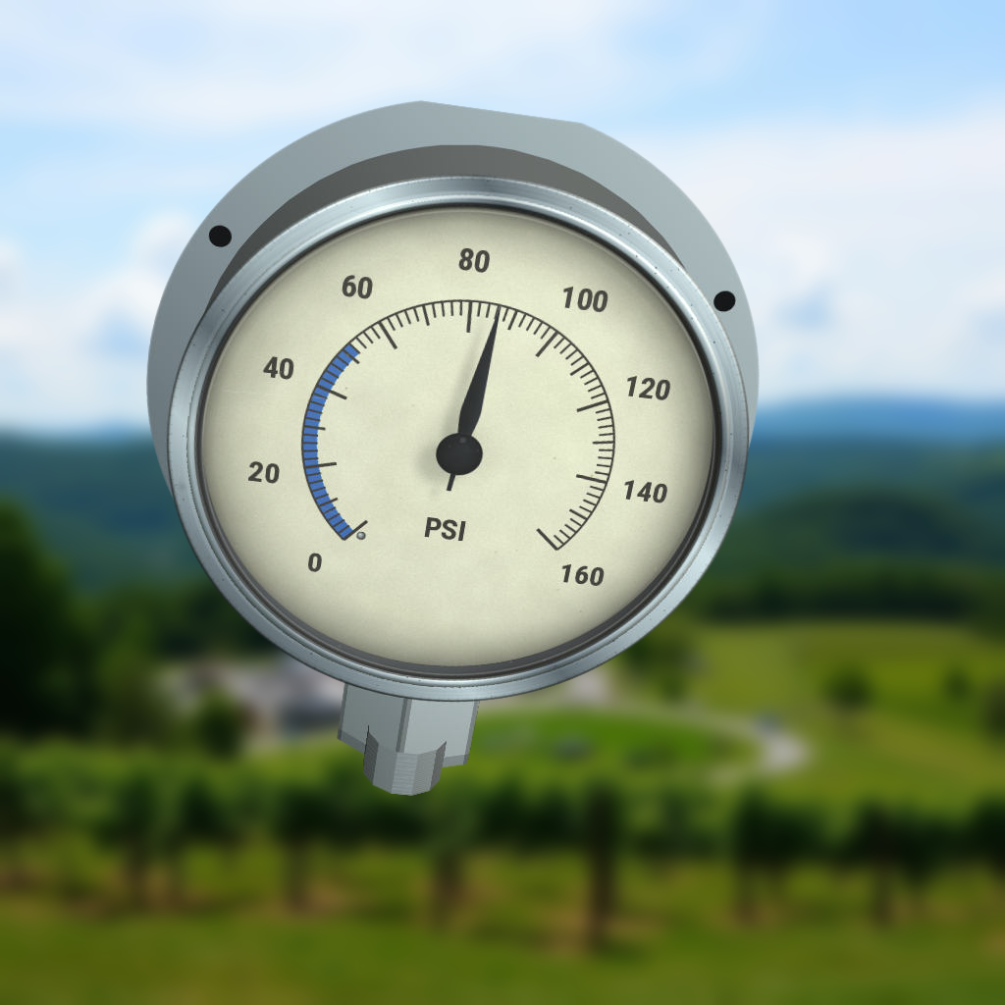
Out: psi 86
